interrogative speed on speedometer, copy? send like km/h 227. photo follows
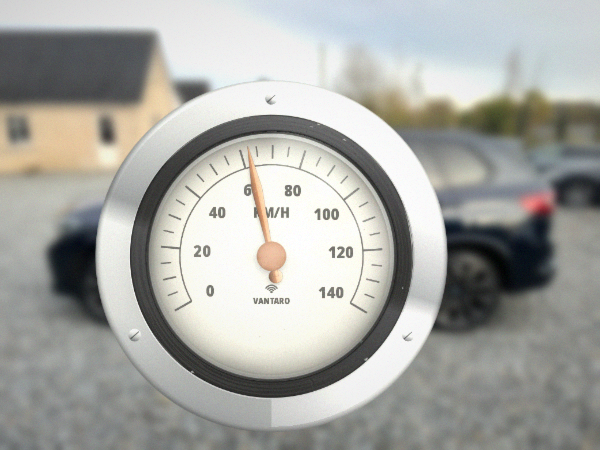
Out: km/h 62.5
